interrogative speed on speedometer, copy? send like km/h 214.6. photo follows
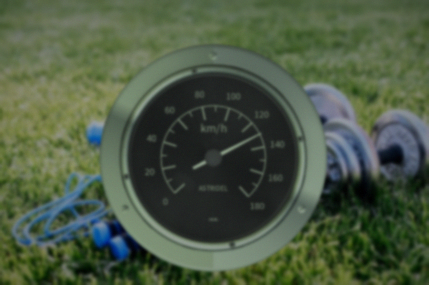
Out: km/h 130
